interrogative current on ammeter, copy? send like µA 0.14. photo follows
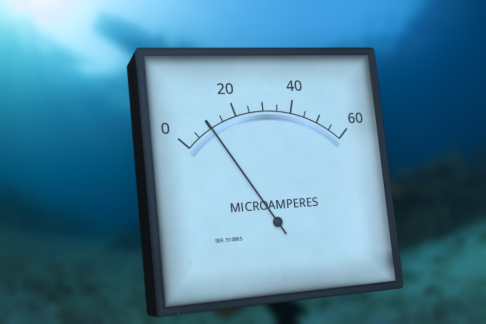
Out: µA 10
